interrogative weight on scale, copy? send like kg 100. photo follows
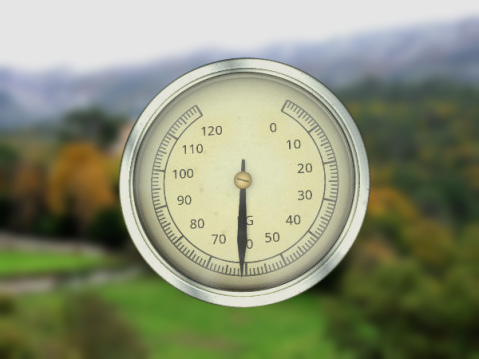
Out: kg 61
